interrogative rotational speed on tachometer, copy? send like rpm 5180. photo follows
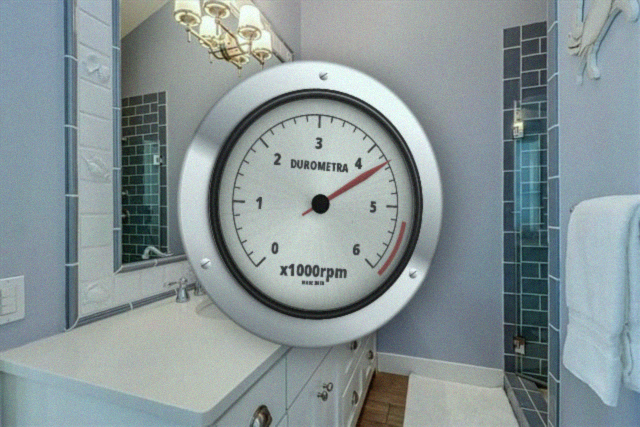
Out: rpm 4300
